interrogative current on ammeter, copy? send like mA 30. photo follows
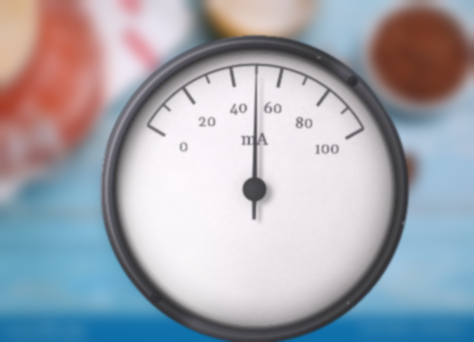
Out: mA 50
